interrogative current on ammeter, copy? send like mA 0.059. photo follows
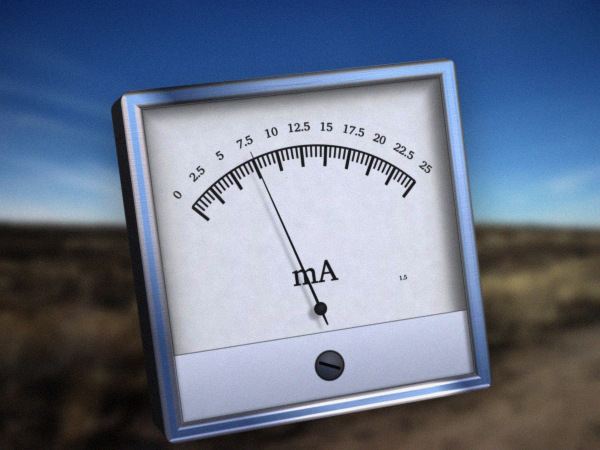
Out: mA 7.5
